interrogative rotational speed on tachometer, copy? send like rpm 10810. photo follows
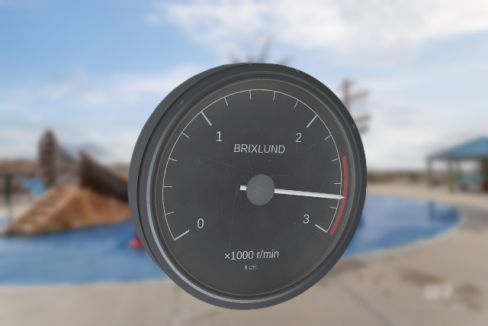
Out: rpm 2700
